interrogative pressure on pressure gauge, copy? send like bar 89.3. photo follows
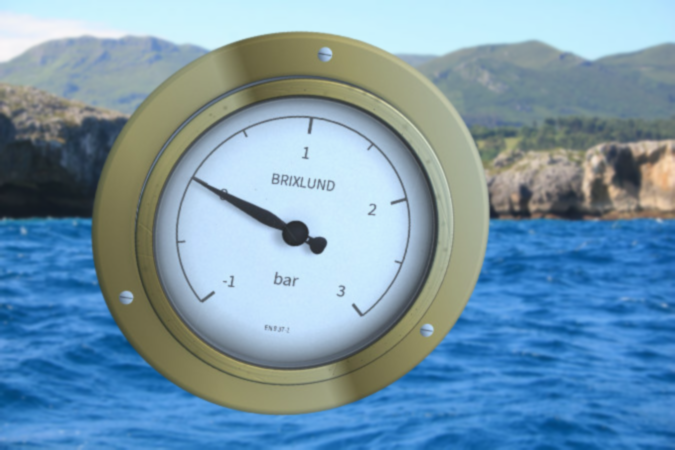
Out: bar 0
